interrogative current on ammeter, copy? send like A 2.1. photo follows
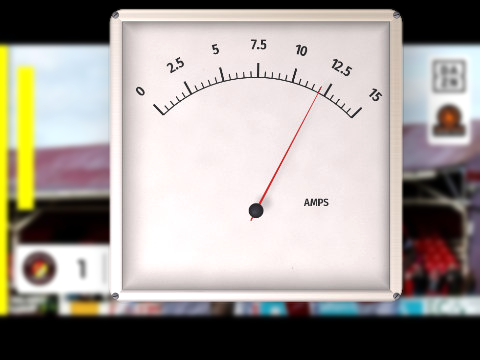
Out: A 12
